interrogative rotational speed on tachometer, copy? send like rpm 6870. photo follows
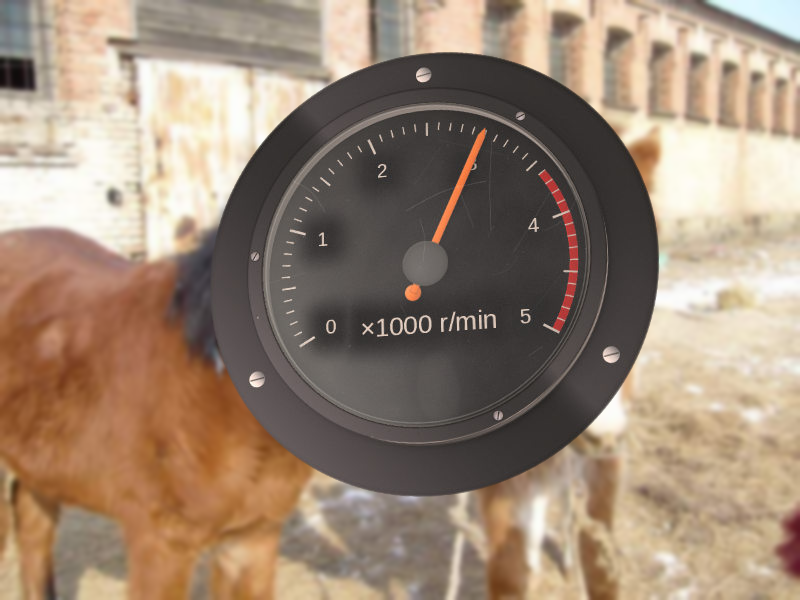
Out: rpm 3000
